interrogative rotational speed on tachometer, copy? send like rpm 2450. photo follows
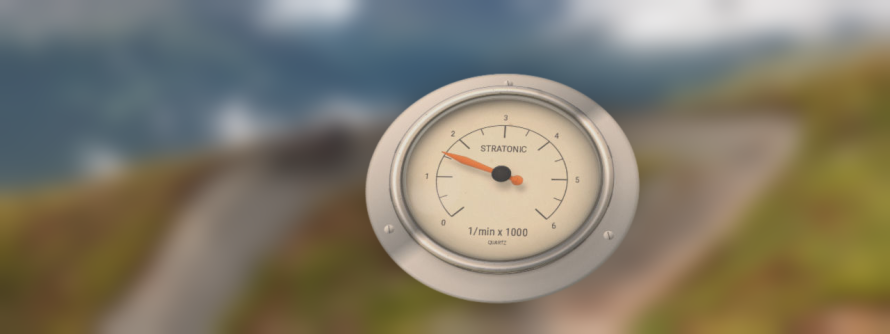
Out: rpm 1500
